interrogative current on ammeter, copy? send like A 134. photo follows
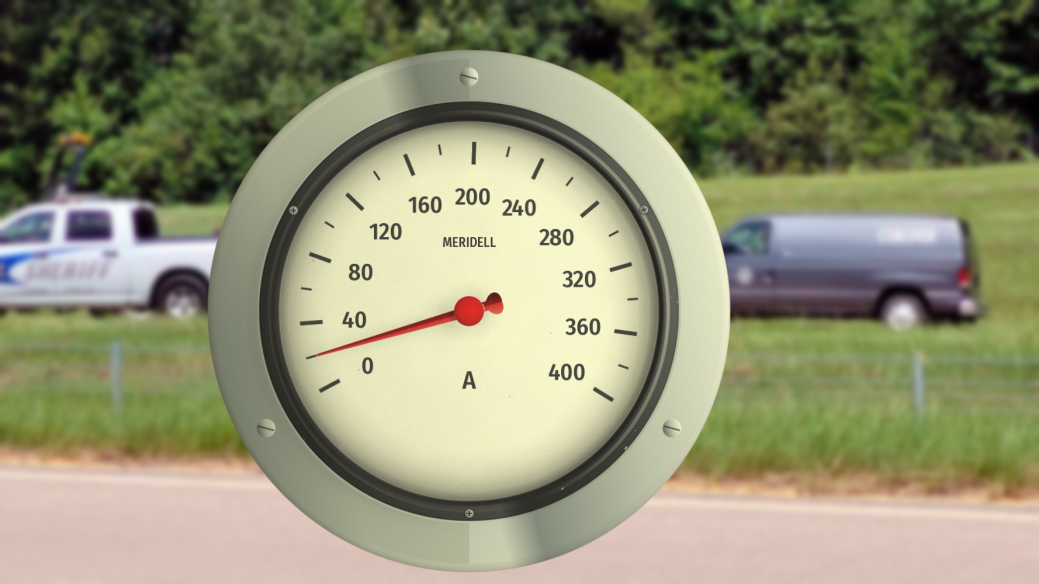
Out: A 20
